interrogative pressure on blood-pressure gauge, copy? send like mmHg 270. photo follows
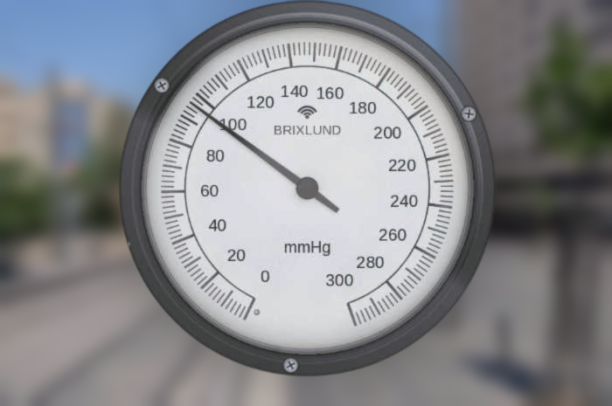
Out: mmHg 96
